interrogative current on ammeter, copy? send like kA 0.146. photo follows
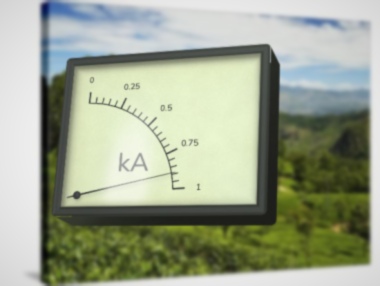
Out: kA 0.9
